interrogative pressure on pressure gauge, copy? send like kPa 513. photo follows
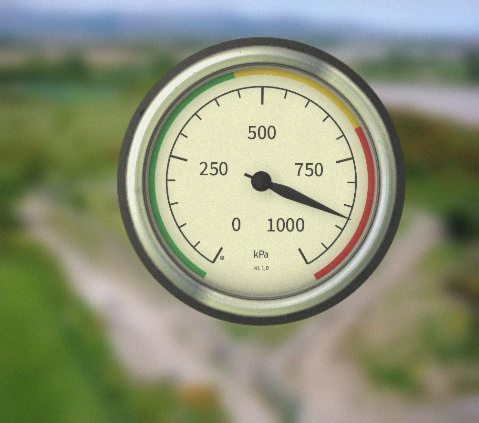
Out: kPa 875
